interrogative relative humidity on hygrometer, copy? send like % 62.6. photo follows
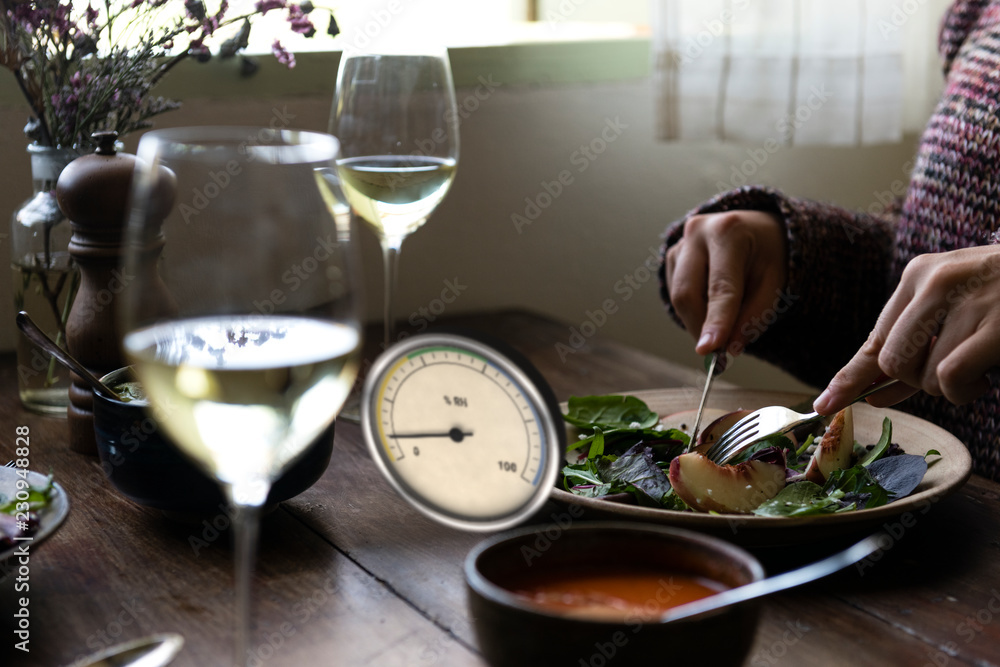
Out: % 8
